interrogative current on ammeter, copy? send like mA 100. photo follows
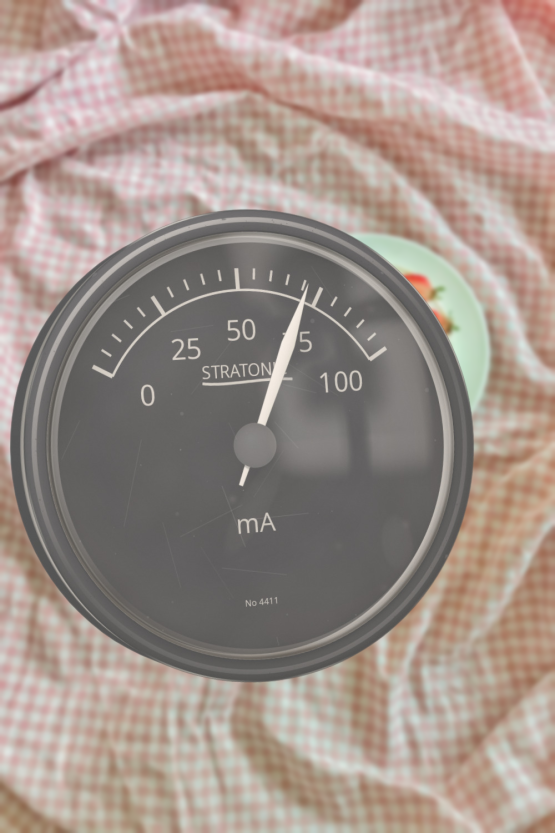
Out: mA 70
